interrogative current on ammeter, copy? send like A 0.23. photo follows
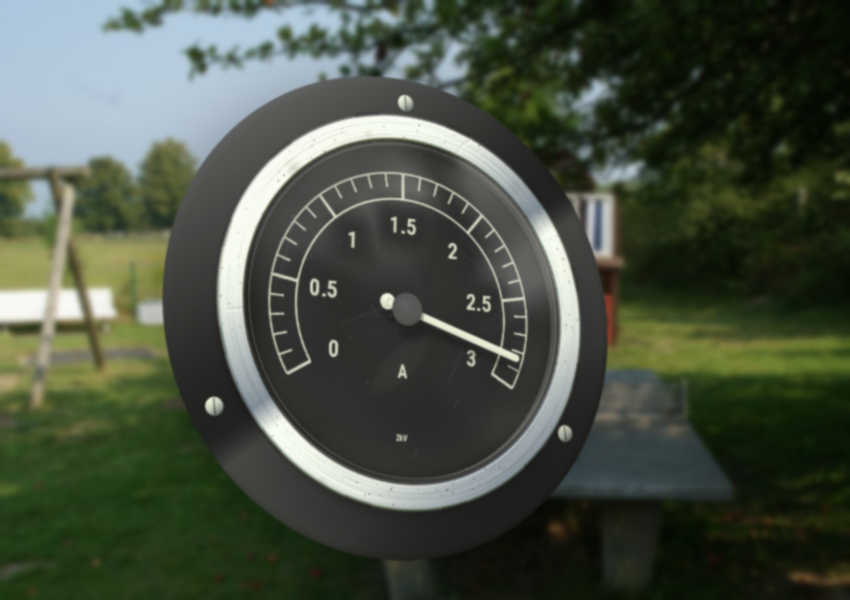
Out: A 2.85
